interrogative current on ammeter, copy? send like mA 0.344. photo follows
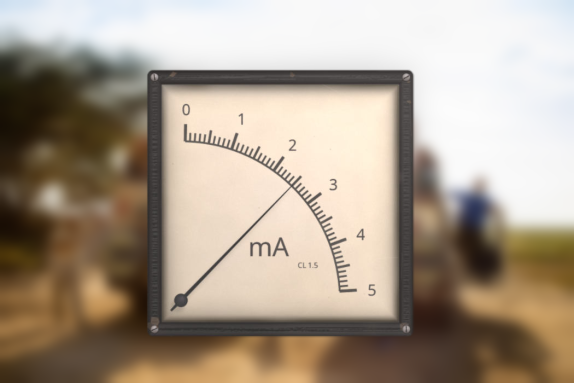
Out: mA 2.5
